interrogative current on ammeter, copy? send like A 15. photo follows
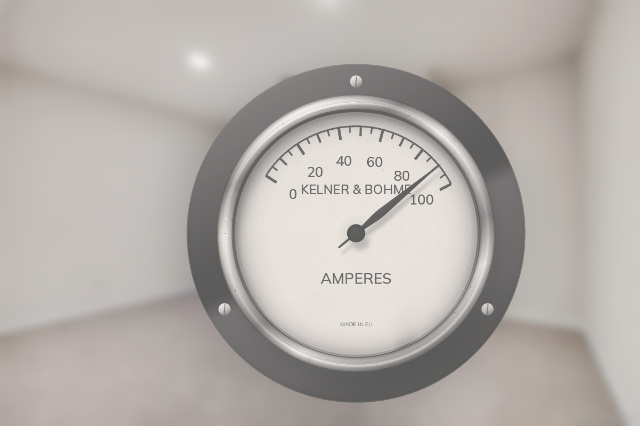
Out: A 90
